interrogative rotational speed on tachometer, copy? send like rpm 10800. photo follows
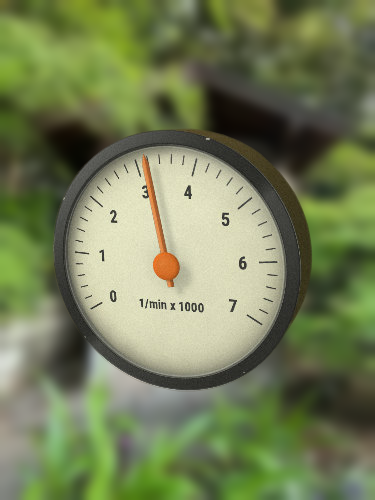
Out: rpm 3200
